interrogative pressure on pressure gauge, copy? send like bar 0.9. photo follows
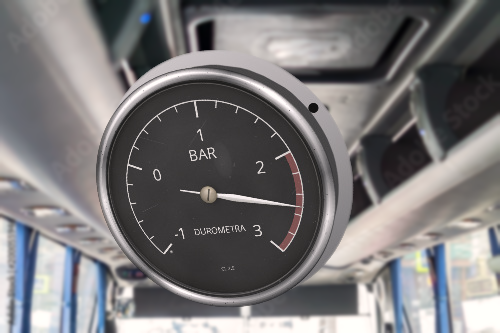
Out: bar 2.5
